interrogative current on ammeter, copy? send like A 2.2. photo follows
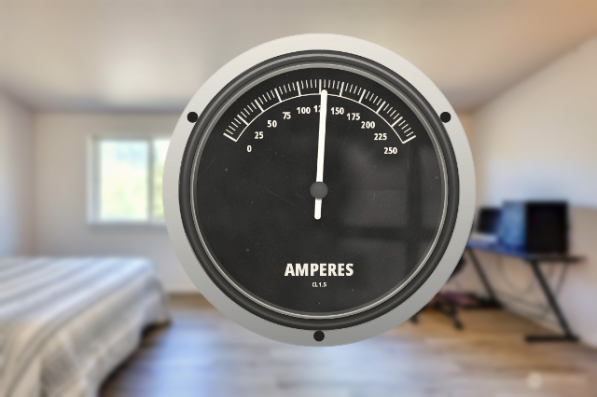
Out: A 130
